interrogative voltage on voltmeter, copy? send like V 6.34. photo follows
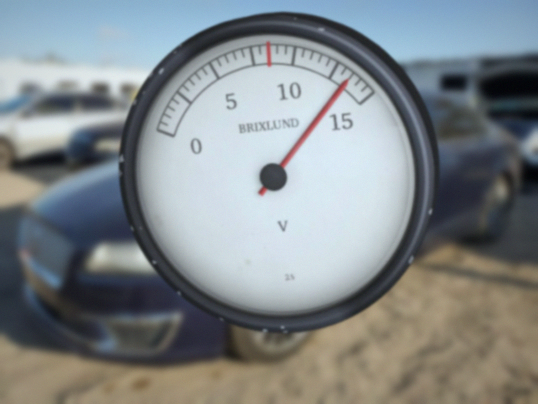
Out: V 13.5
